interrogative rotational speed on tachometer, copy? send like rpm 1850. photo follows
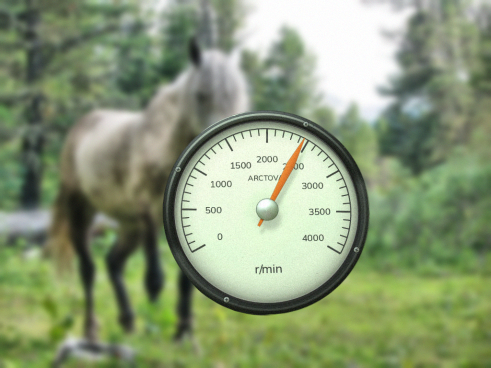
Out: rpm 2450
